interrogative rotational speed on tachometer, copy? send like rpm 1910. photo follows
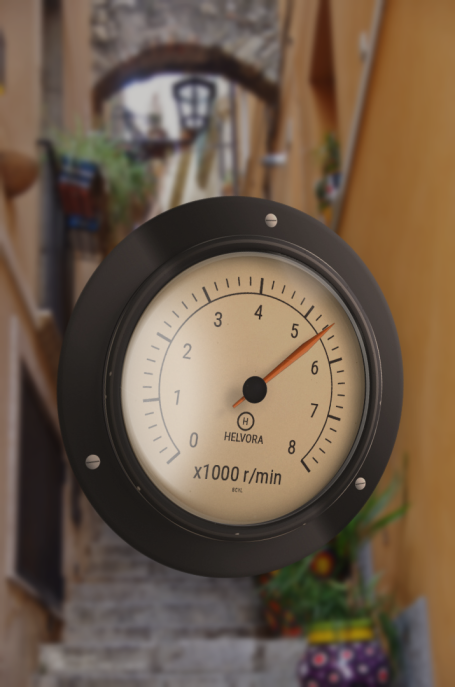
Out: rpm 5400
